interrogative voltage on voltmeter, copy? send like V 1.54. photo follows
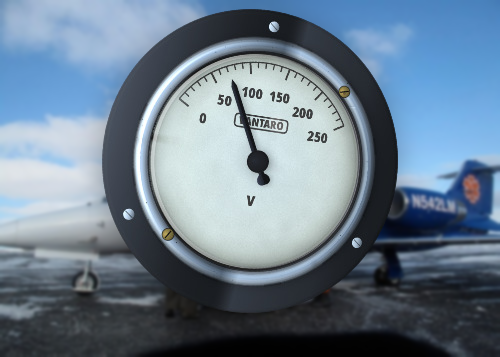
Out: V 70
